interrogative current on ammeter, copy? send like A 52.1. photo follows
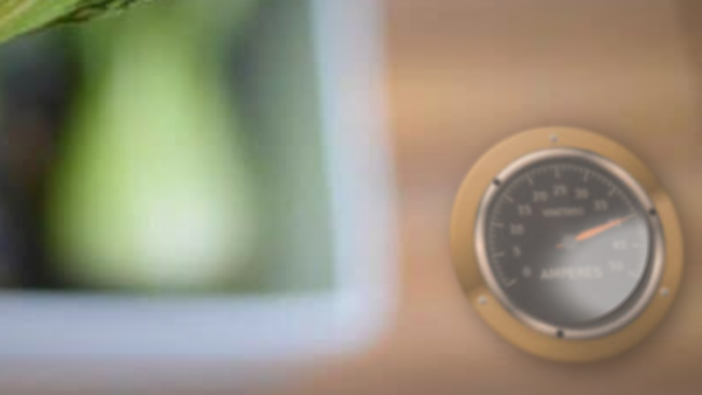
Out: A 40
